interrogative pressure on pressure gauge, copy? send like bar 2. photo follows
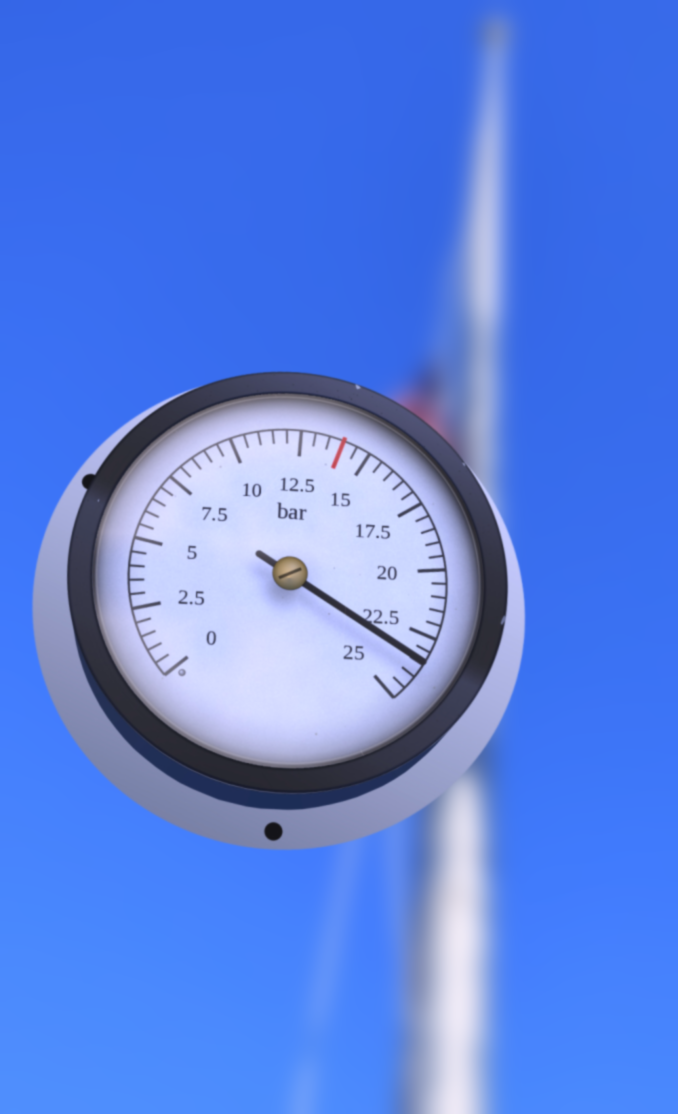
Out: bar 23.5
